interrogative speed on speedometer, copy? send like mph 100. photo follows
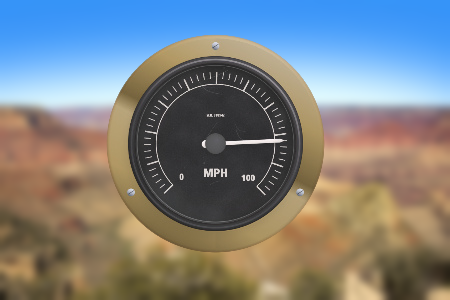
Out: mph 82
